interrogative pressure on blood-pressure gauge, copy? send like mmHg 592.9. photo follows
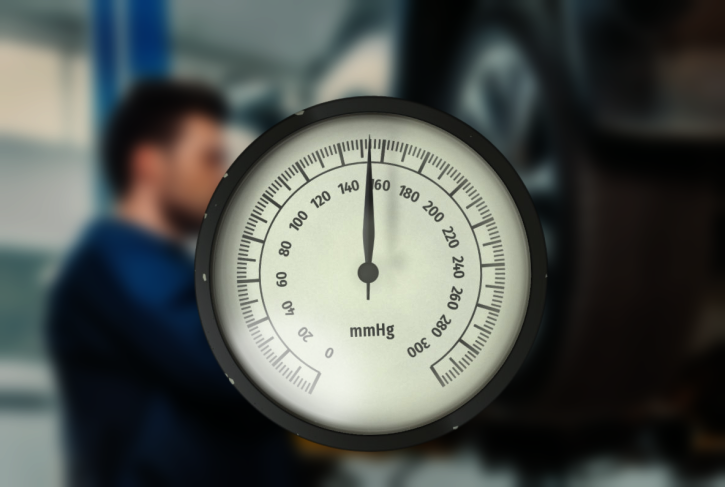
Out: mmHg 154
